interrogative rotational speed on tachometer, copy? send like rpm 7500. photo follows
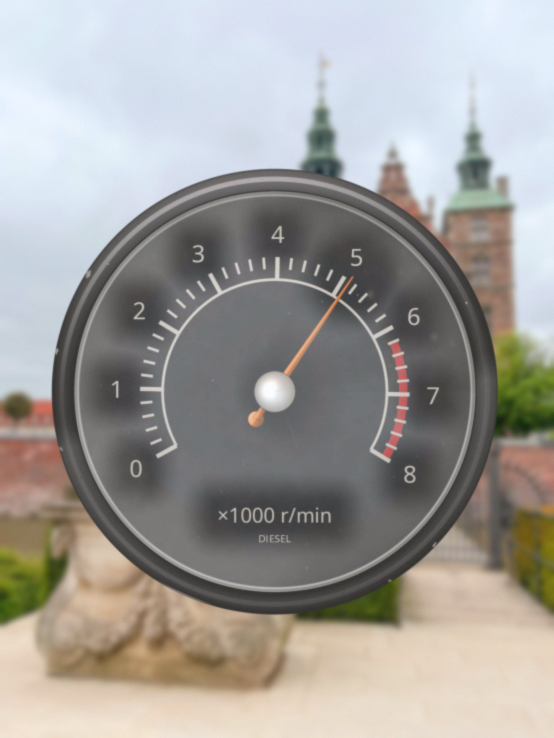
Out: rpm 5100
